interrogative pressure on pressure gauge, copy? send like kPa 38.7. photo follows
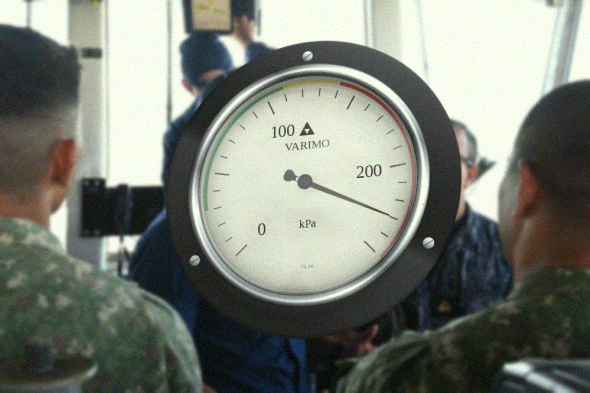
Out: kPa 230
